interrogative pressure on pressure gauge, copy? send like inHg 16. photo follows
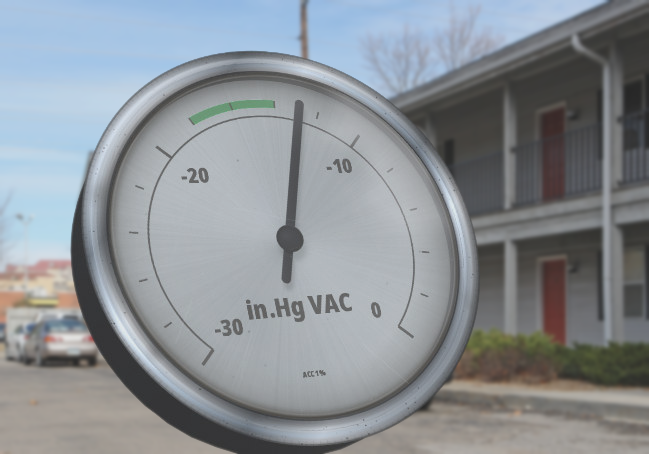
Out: inHg -13
